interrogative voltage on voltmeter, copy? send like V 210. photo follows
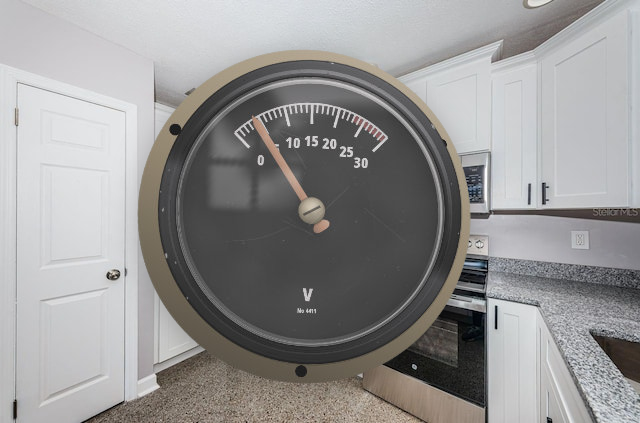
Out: V 4
